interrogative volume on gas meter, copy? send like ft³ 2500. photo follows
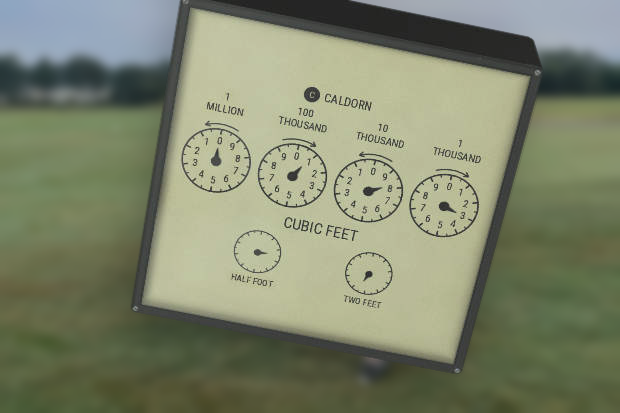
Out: ft³ 8300
